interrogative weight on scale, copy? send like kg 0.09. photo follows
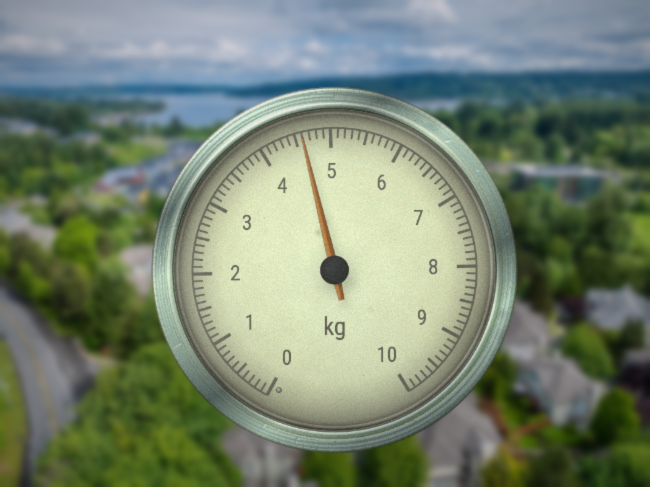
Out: kg 4.6
